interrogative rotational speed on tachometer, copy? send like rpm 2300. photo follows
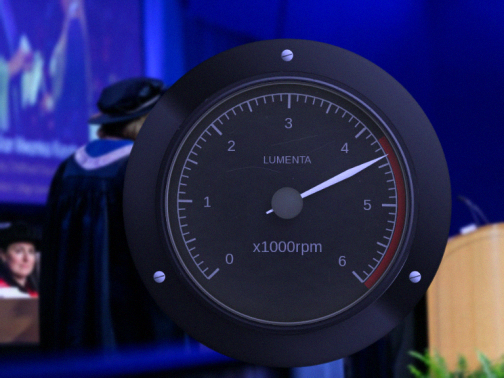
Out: rpm 4400
